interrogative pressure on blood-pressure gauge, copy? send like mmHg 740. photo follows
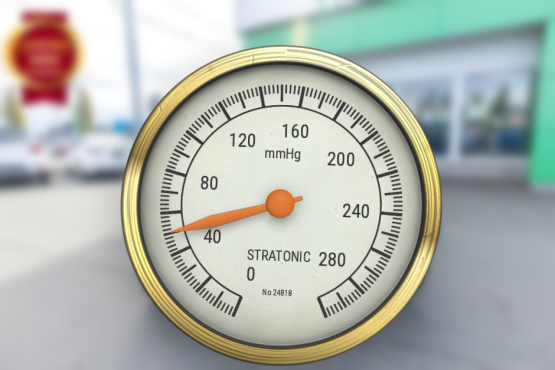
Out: mmHg 50
